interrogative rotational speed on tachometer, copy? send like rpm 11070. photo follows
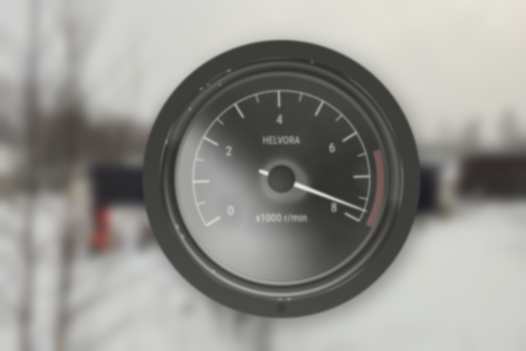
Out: rpm 7750
